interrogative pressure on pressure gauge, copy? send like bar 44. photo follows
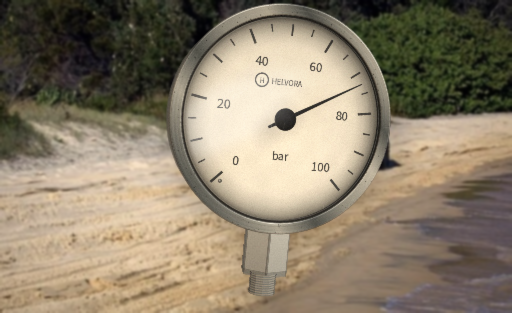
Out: bar 72.5
